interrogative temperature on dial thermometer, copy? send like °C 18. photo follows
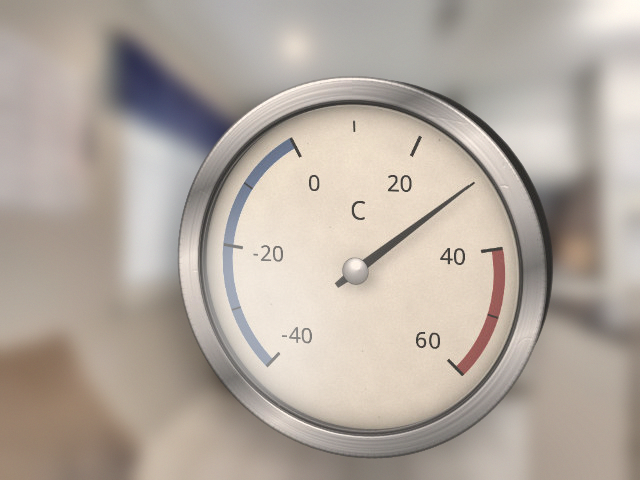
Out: °C 30
